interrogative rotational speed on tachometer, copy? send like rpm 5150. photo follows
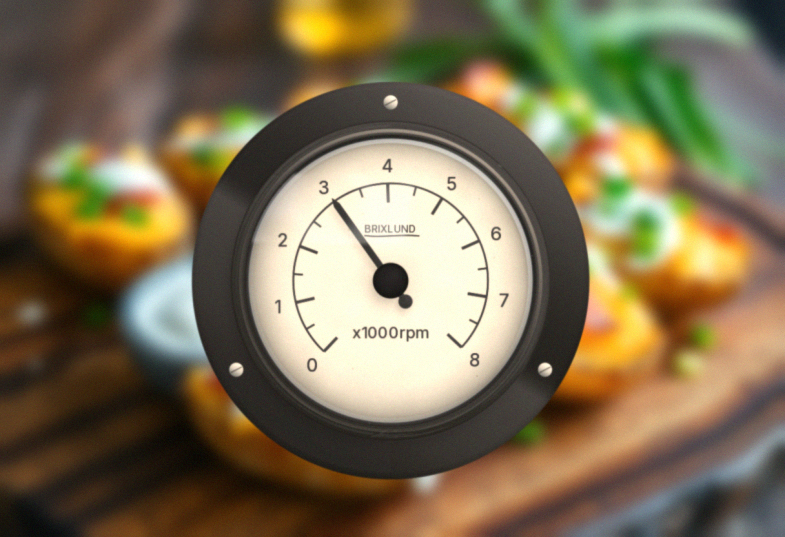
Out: rpm 3000
